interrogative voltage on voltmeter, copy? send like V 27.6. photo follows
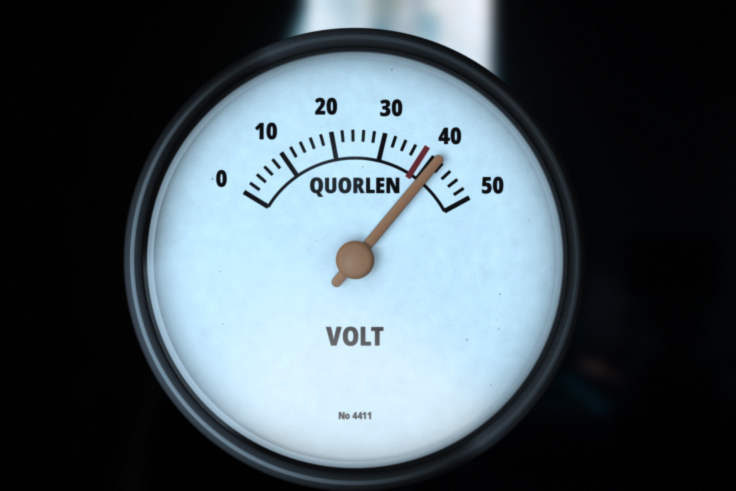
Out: V 41
